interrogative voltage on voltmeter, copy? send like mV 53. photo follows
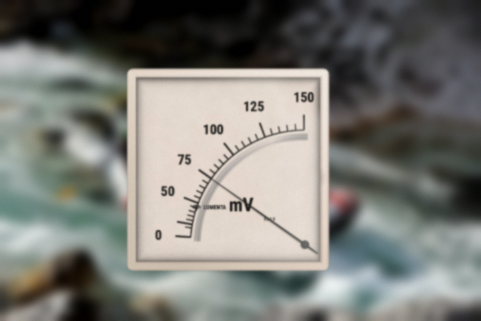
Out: mV 75
